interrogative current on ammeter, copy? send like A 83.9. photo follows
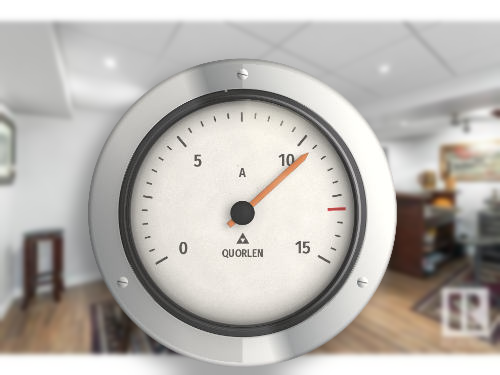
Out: A 10.5
